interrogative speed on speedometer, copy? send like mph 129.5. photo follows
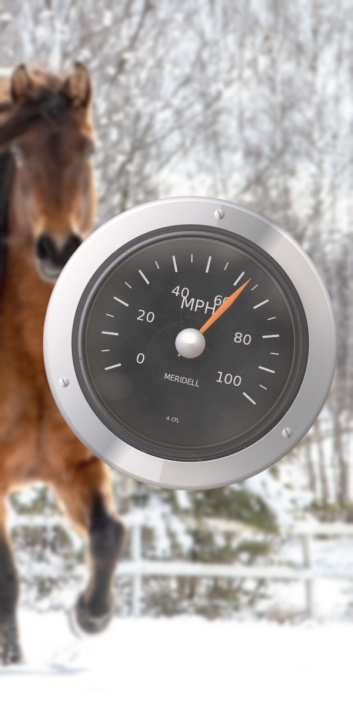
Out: mph 62.5
